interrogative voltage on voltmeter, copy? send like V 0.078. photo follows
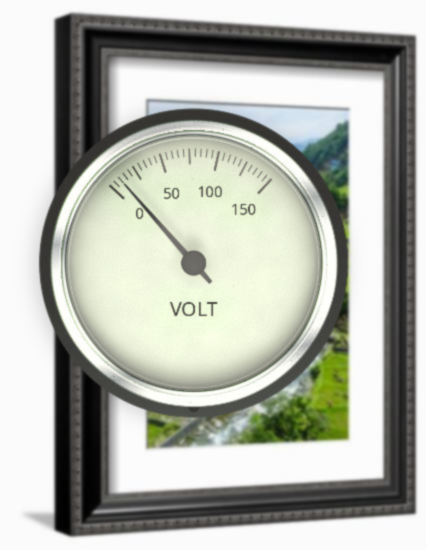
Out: V 10
